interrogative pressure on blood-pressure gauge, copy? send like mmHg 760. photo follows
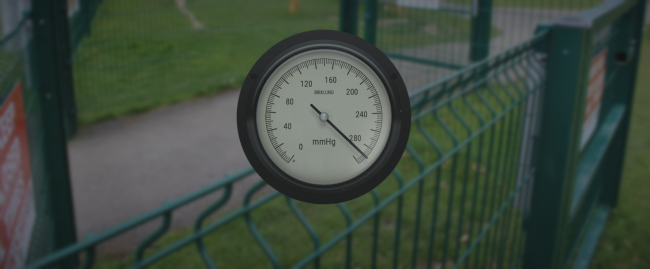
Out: mmHg 290
